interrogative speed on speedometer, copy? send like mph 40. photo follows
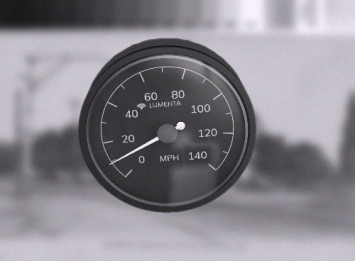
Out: mph 10
